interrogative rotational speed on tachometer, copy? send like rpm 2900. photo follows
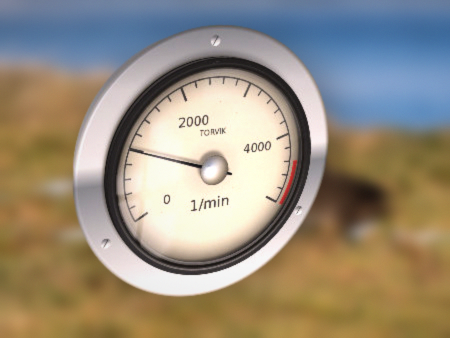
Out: rpm 1000
